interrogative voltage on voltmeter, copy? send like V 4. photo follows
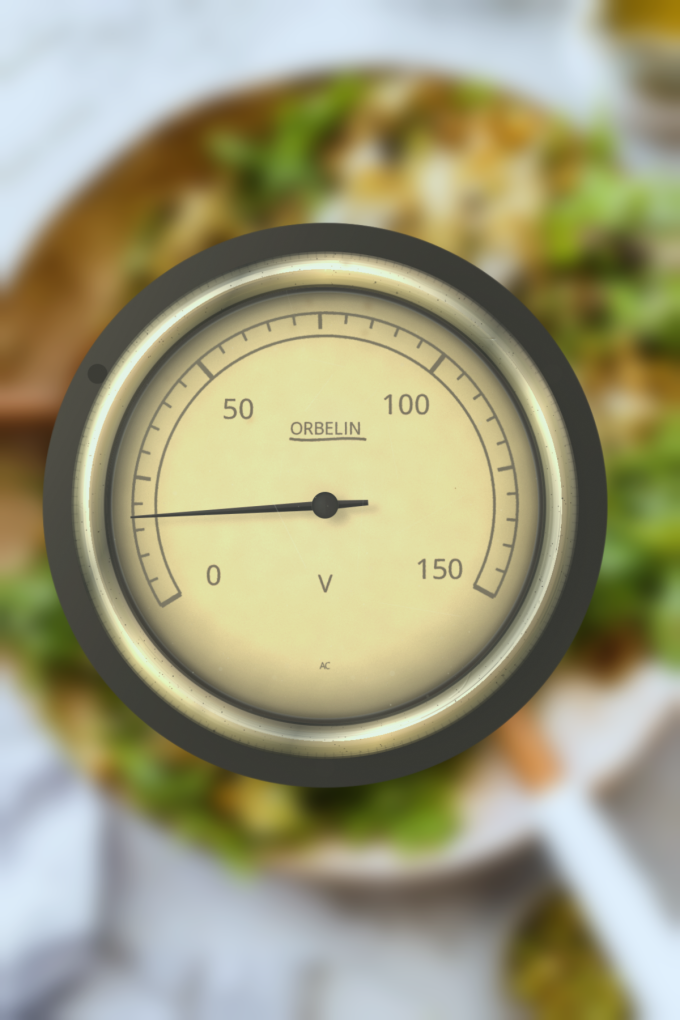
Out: V 17.5
